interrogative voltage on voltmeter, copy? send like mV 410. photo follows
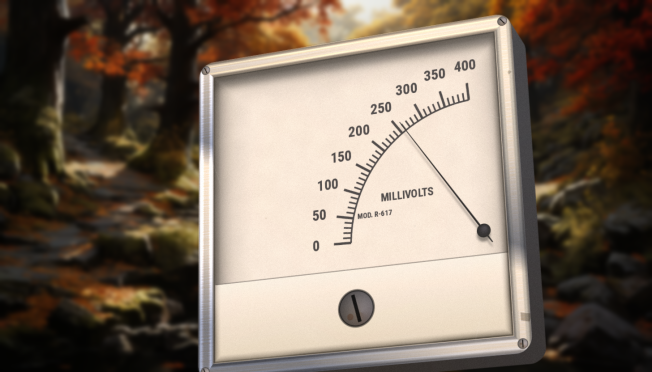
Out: mV 260
